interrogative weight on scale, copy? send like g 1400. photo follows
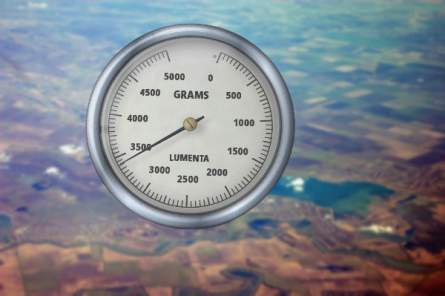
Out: g 3400
